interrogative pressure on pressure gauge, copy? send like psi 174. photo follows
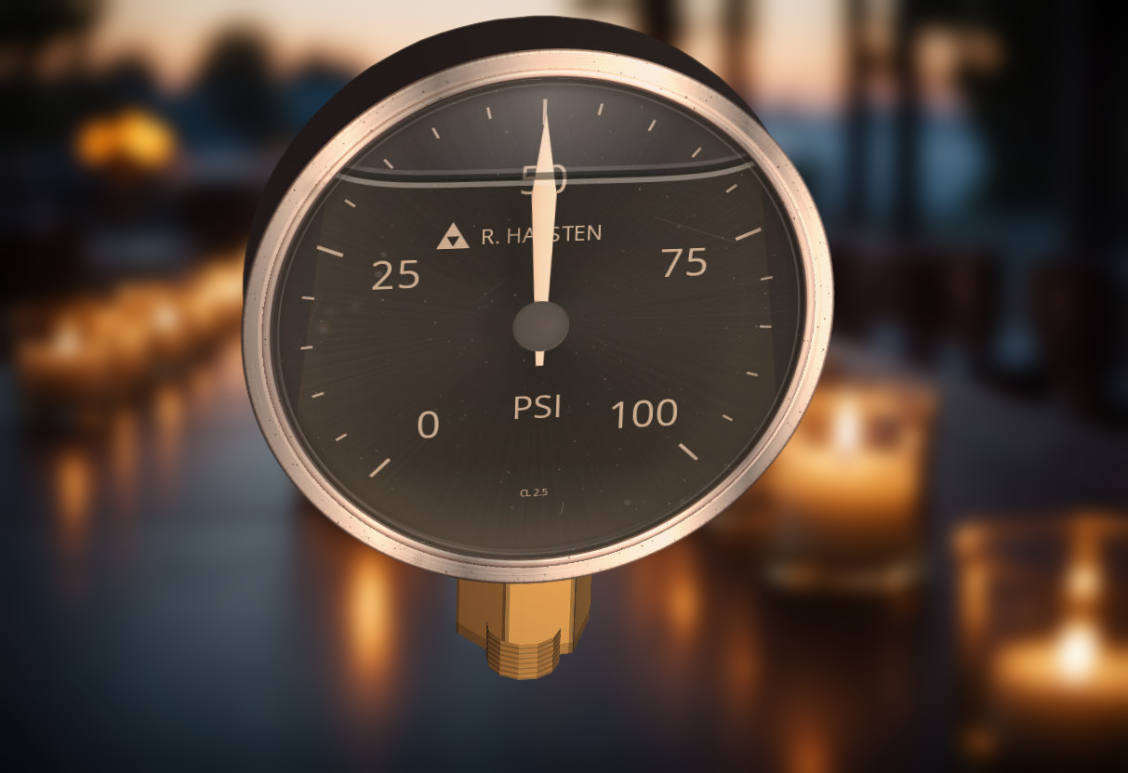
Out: psi 50
